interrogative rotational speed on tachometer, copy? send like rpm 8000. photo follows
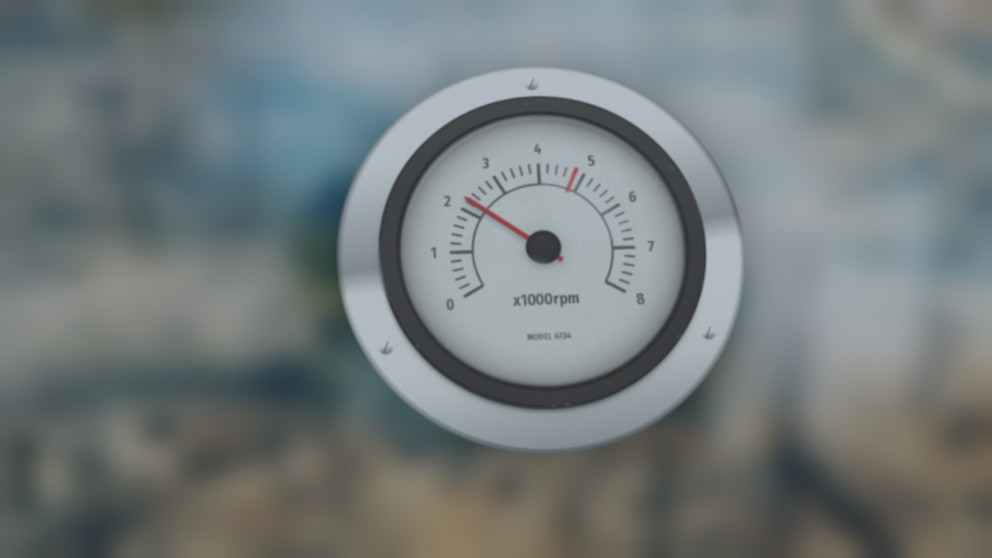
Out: rpm 2200
